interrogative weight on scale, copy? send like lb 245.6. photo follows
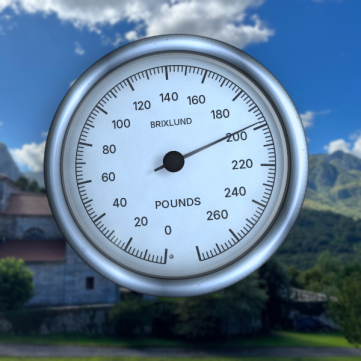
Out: lb 198
